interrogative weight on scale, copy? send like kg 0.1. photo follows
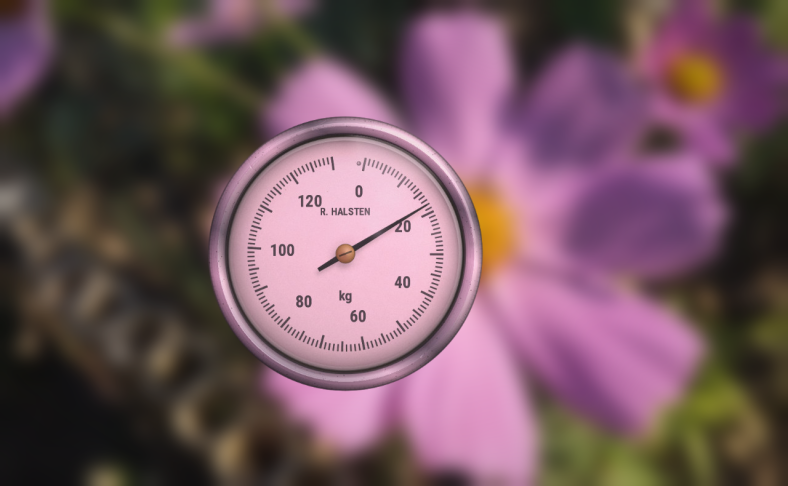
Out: kg 18
